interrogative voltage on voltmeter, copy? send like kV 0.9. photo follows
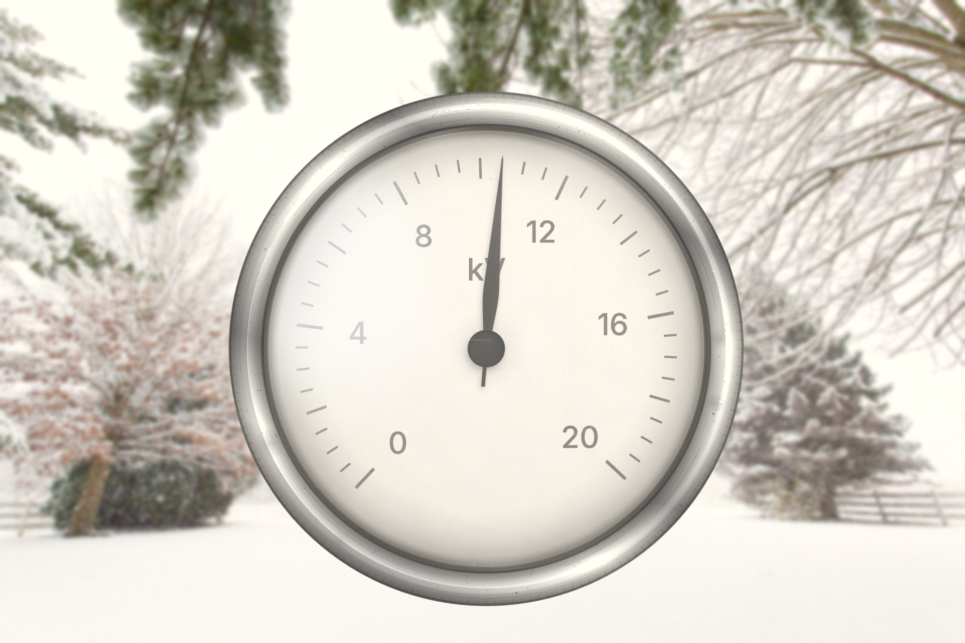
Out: kV 10.5
